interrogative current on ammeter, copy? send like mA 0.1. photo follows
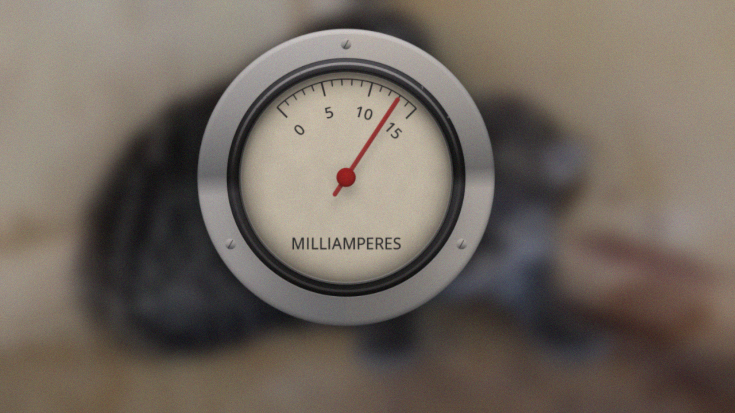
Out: mA 13
